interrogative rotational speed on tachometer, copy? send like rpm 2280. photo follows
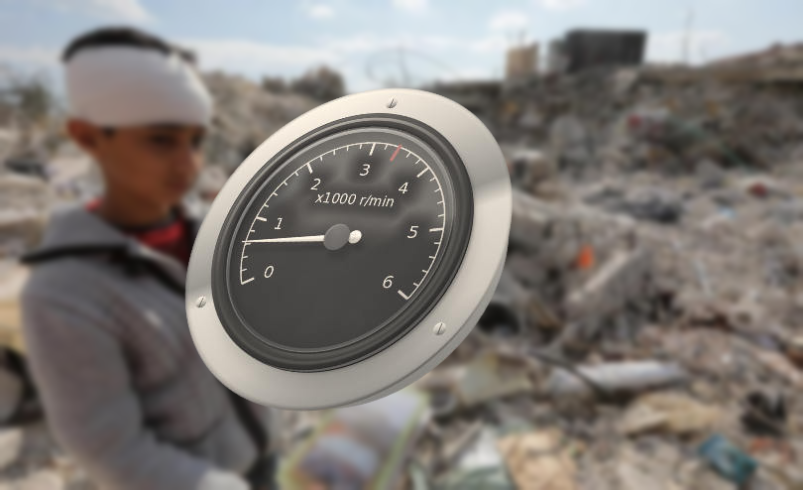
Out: rpm 600
